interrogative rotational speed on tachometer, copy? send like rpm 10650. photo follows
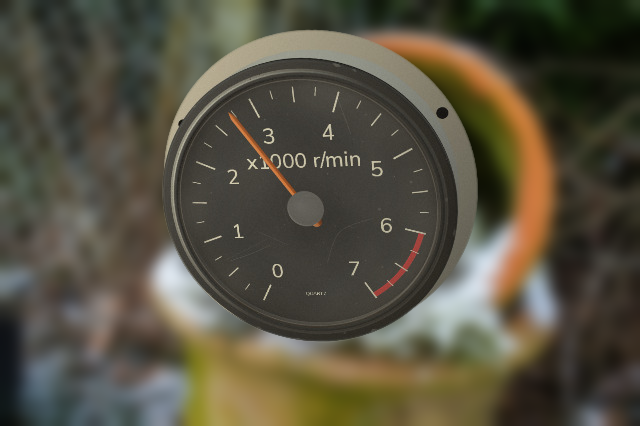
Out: rpm 2750
